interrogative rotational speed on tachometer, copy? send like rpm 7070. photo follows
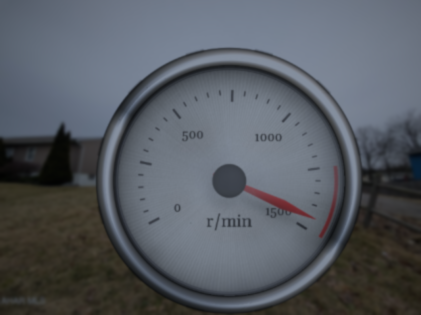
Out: rpm 1450
